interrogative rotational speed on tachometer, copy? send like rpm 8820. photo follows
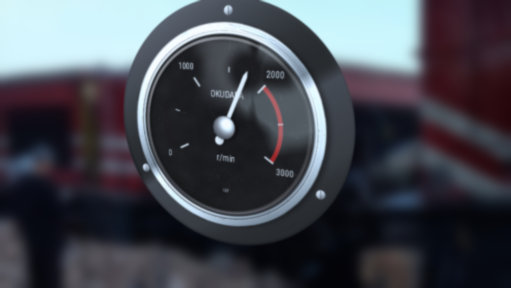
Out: rpm 1750
